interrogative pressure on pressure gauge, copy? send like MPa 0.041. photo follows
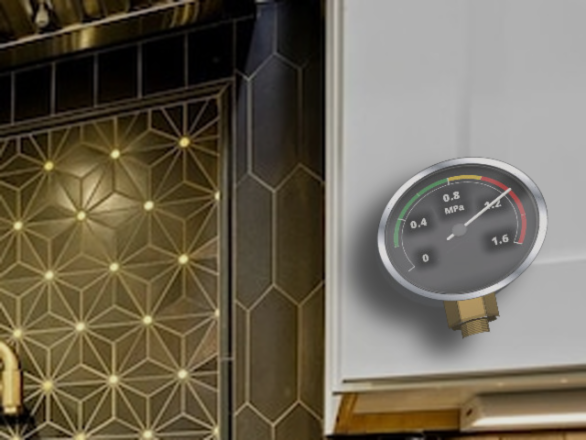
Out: MPa 1.2
